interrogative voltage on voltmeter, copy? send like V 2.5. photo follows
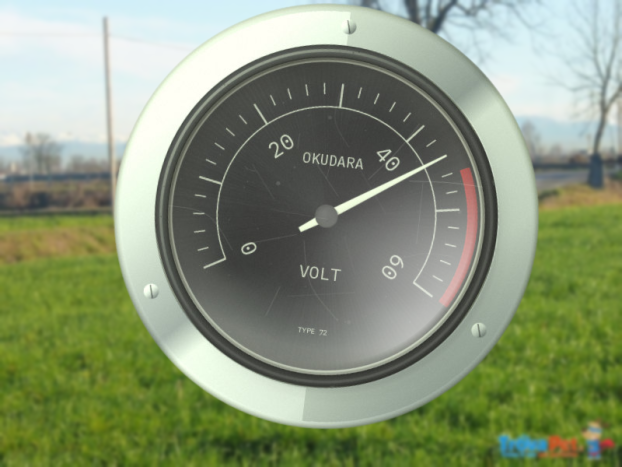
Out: V 44
